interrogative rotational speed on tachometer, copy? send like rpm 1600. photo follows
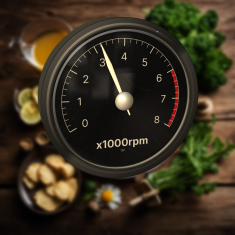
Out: rpm 3200
